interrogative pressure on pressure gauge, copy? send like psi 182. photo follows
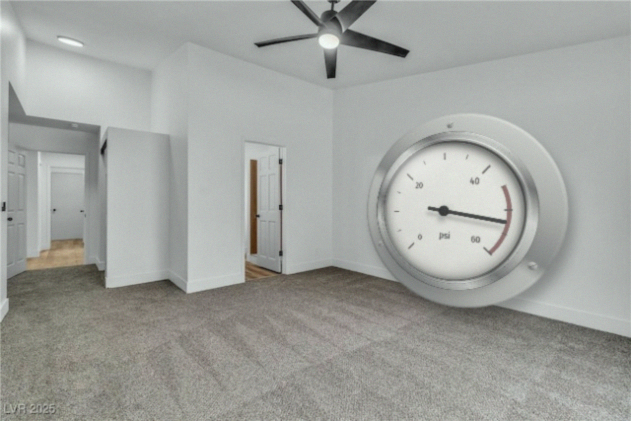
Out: psi 52.5
